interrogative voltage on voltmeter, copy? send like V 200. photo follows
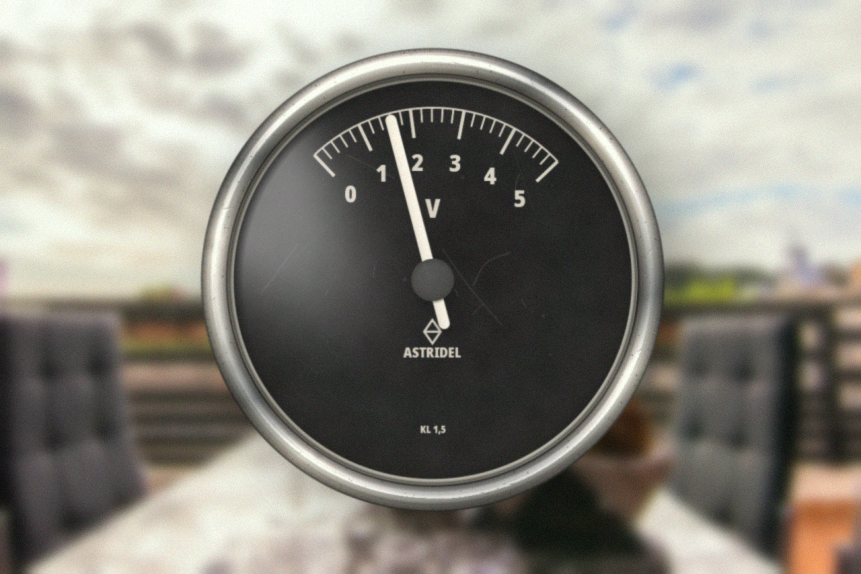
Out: V 1.6
